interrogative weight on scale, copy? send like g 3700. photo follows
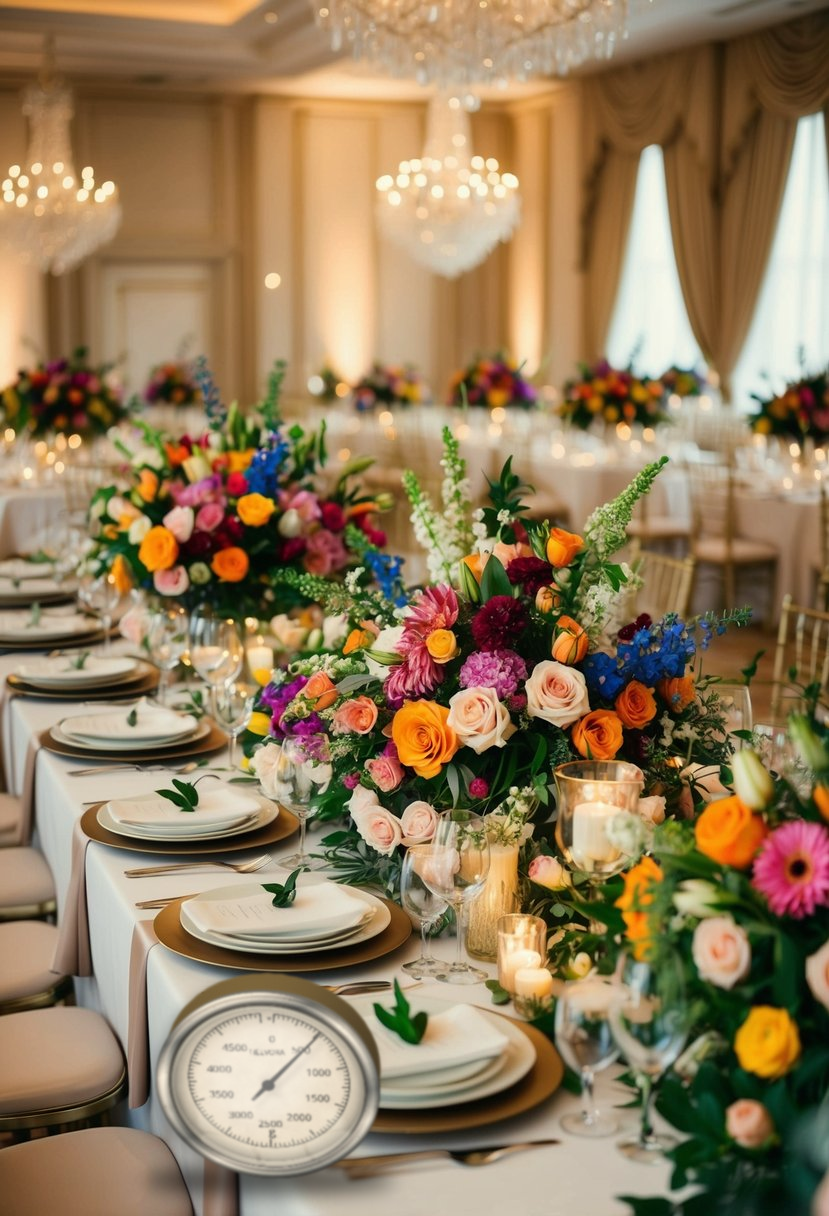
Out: g 500
